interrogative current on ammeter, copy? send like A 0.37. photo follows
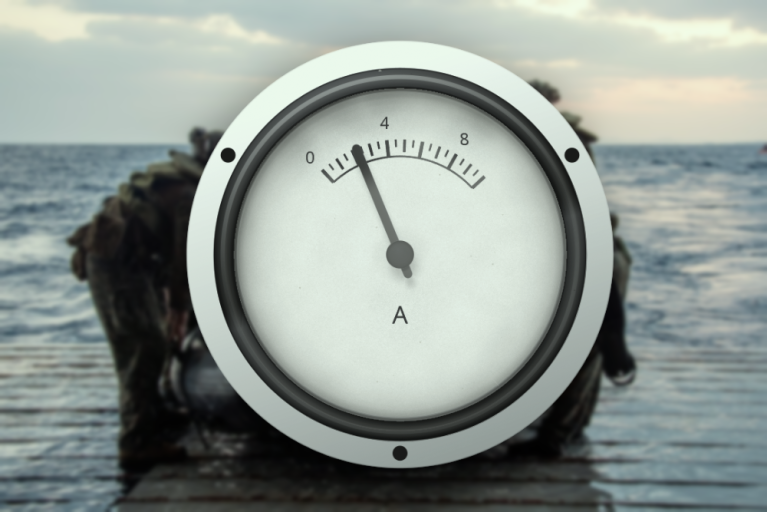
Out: A 2.25
